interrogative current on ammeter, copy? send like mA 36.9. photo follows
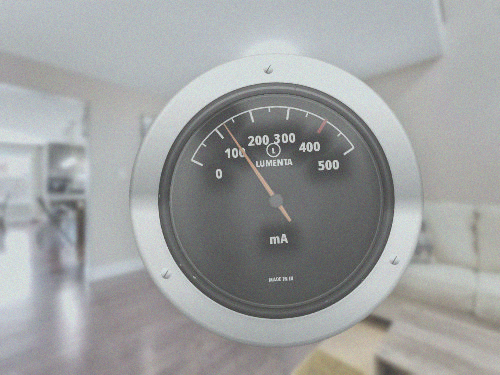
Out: mA 125
